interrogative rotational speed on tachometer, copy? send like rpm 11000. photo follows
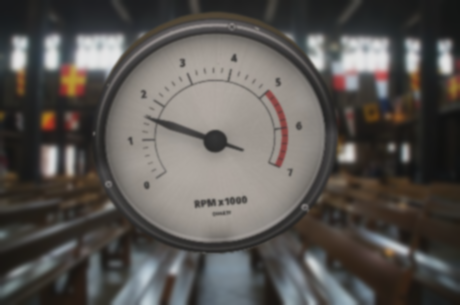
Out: rpm 1600
